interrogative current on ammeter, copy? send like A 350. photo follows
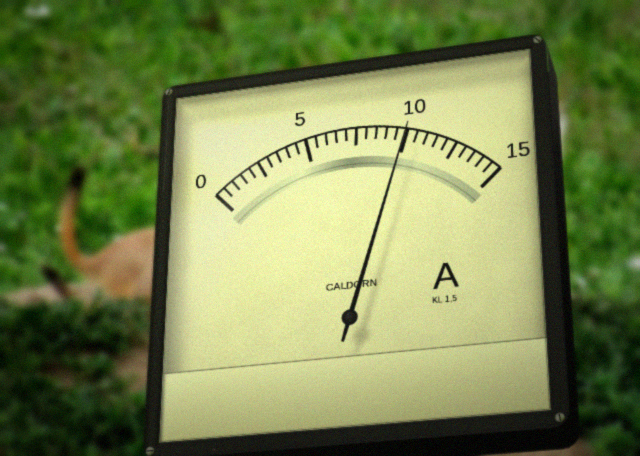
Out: A 10
